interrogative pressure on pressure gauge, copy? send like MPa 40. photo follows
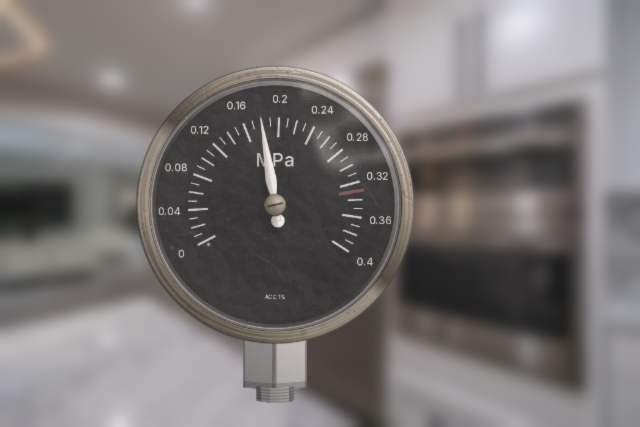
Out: MPa 0.18
